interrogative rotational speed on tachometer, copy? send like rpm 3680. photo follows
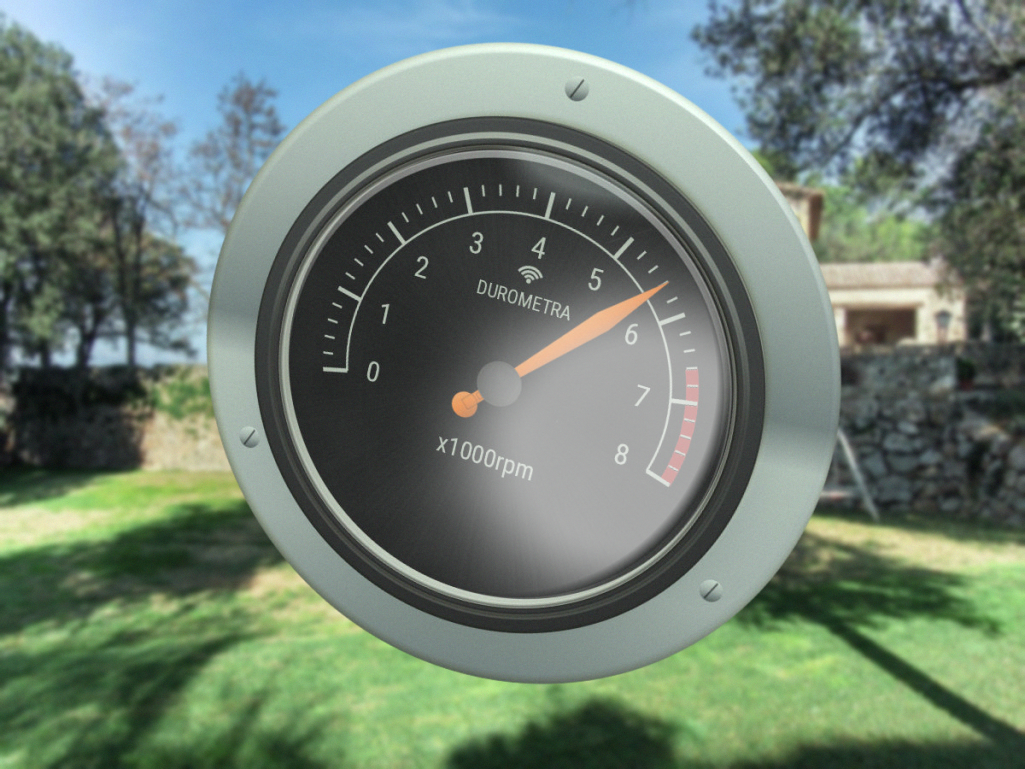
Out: rpm 5600
